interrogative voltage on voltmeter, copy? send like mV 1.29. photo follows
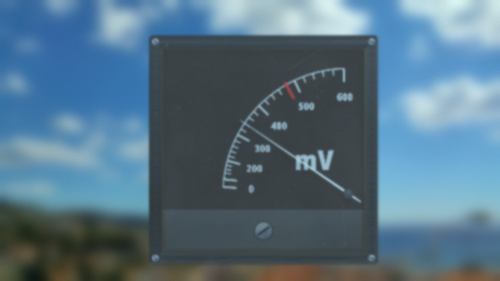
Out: mV 340
